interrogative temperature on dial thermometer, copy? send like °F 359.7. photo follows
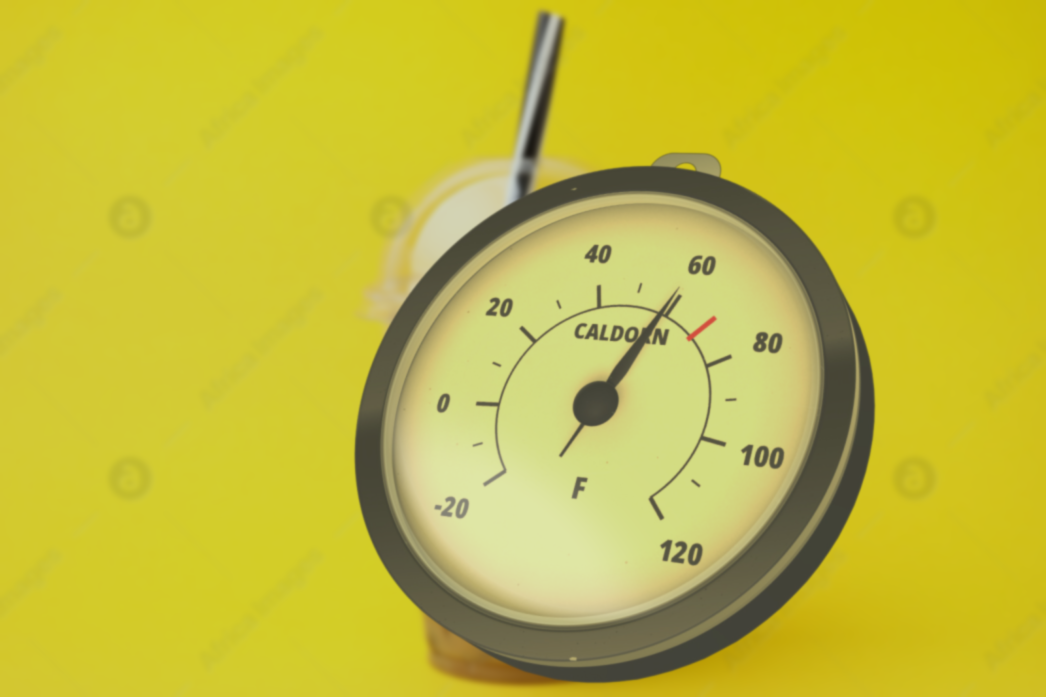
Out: °F 60
